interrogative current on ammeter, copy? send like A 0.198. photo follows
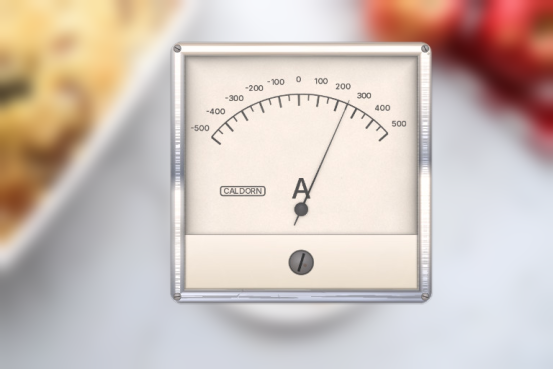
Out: A 250
